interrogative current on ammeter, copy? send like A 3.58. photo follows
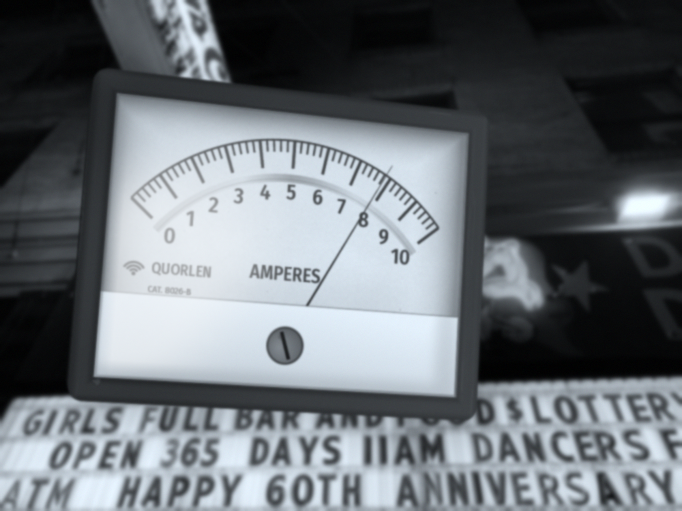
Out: A 7.8
